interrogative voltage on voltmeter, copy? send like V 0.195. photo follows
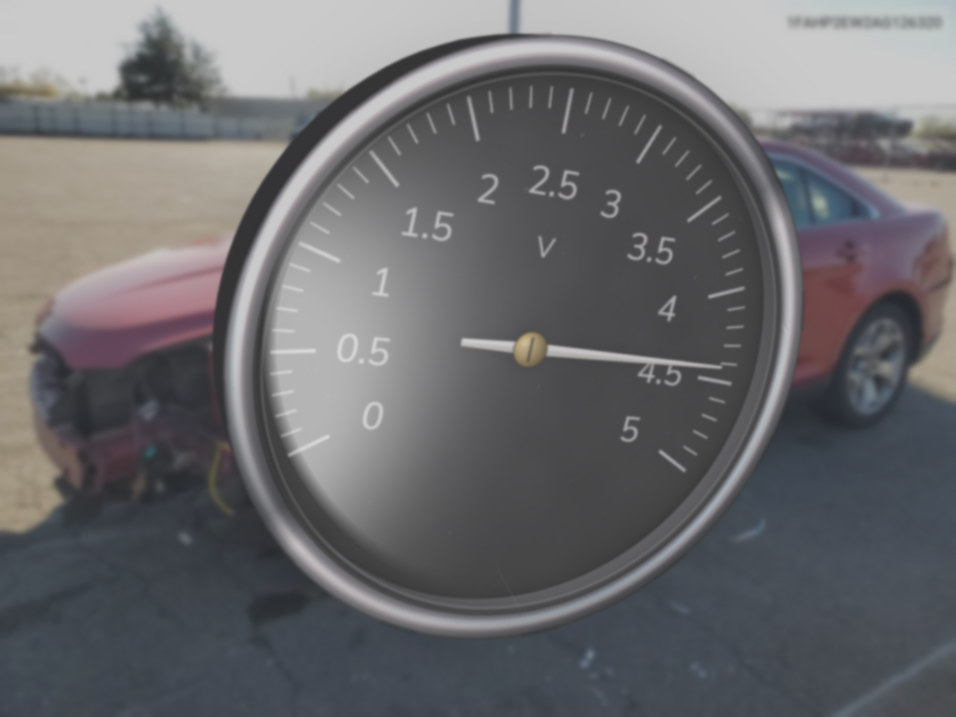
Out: V 4.4
